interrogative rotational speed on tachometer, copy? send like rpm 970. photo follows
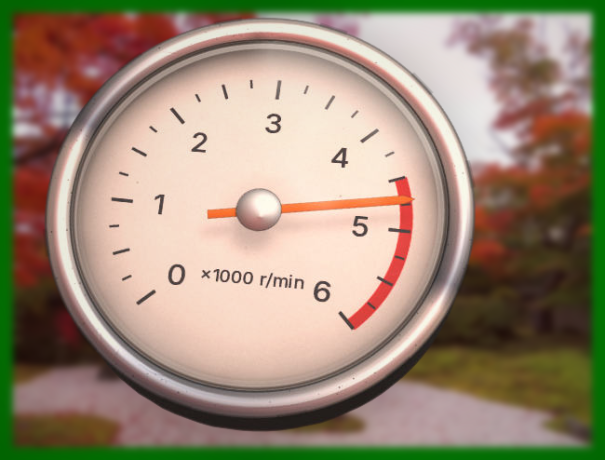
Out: rpm 4750
